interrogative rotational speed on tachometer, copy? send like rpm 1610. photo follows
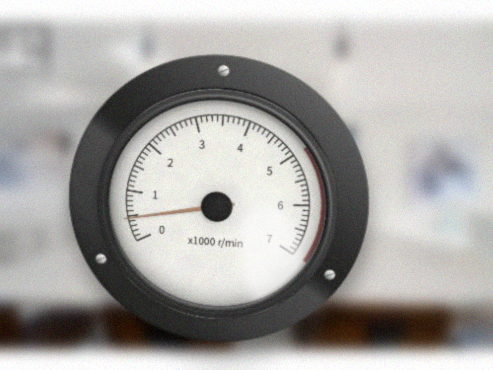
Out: rpm 500
